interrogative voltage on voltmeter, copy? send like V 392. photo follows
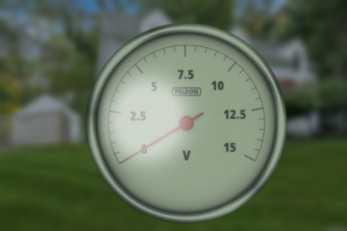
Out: V 0
